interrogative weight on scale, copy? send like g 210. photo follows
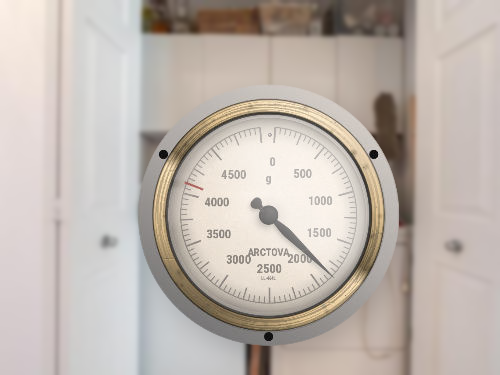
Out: g 1850
